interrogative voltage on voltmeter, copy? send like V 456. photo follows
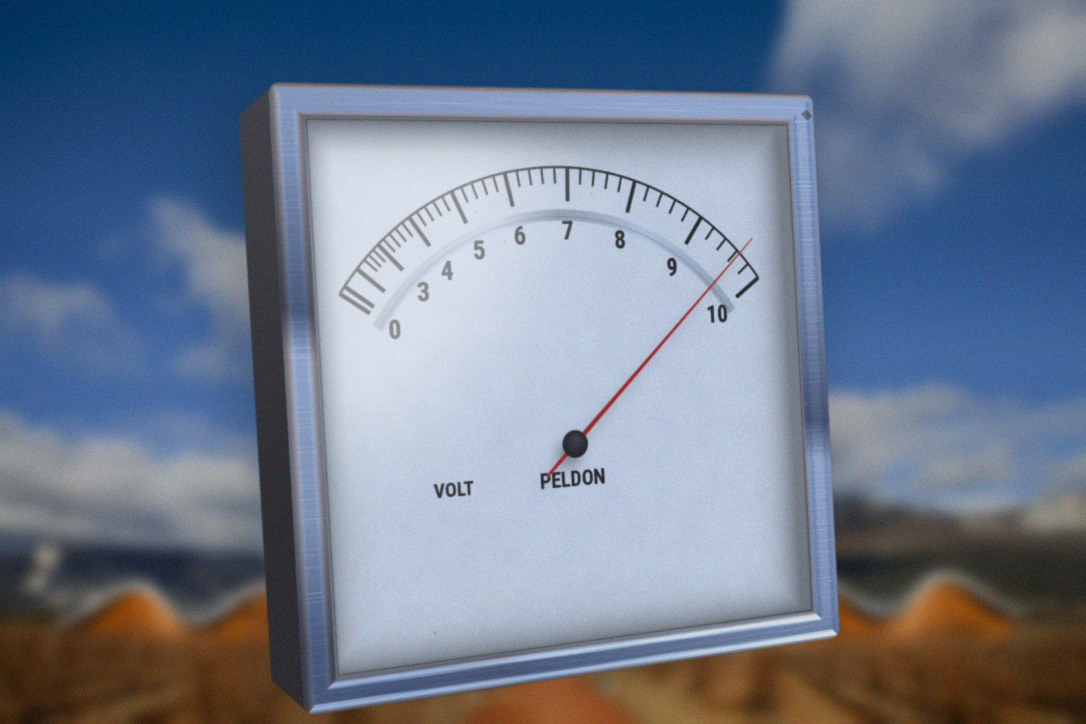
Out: V 9.6
